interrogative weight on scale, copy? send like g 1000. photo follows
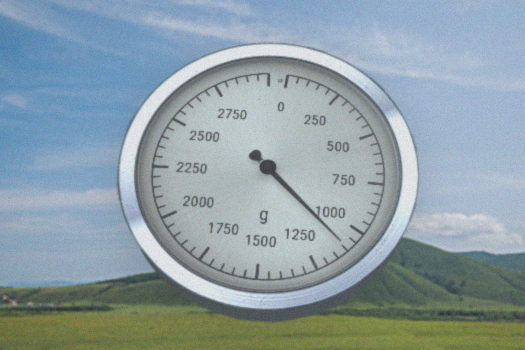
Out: g 1100
